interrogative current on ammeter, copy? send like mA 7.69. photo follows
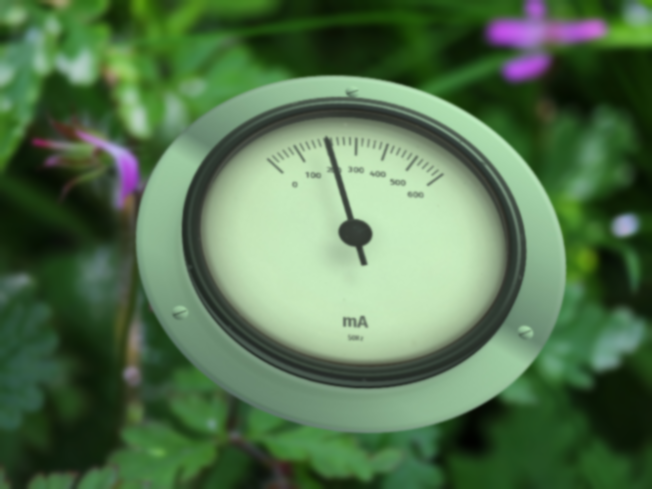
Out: mA 200
